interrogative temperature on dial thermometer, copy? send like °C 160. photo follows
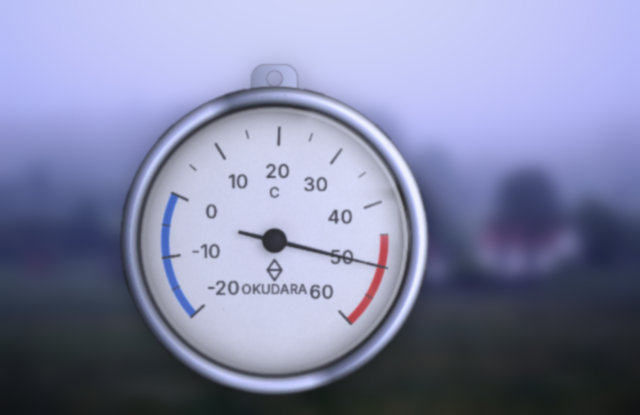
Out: °C 50
